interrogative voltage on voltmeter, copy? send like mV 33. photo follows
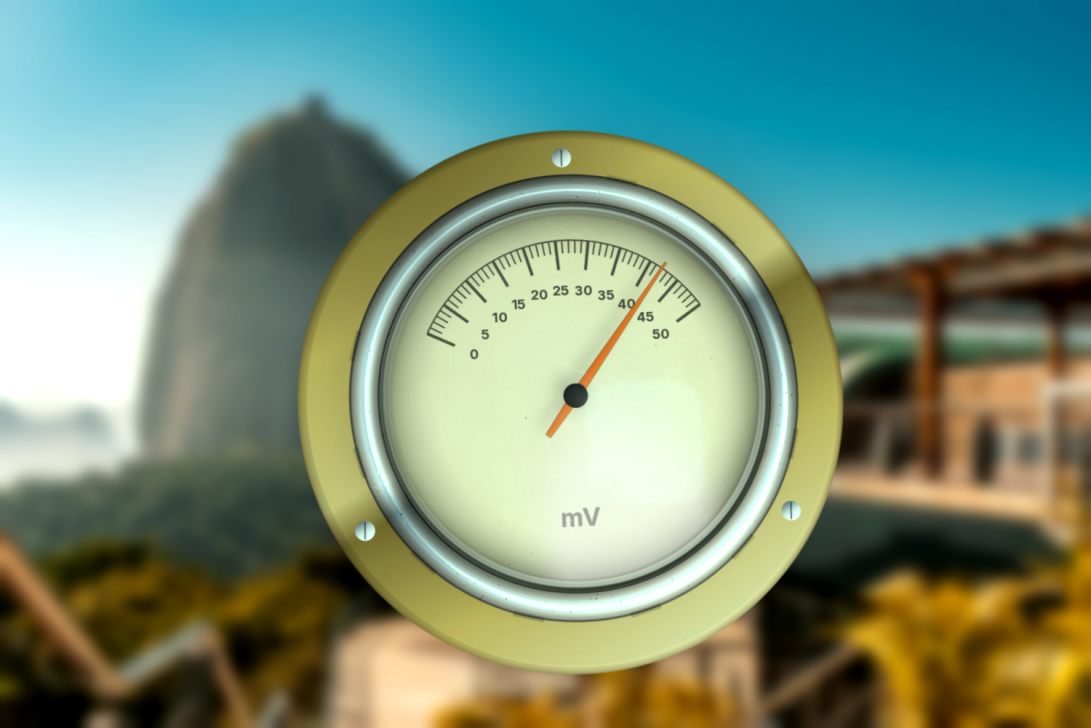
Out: mV 42
